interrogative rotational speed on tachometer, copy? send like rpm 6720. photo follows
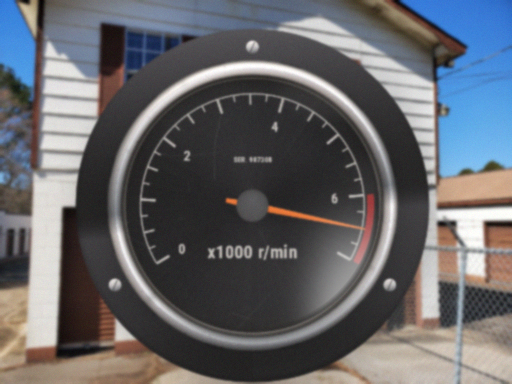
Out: rpm 6500
